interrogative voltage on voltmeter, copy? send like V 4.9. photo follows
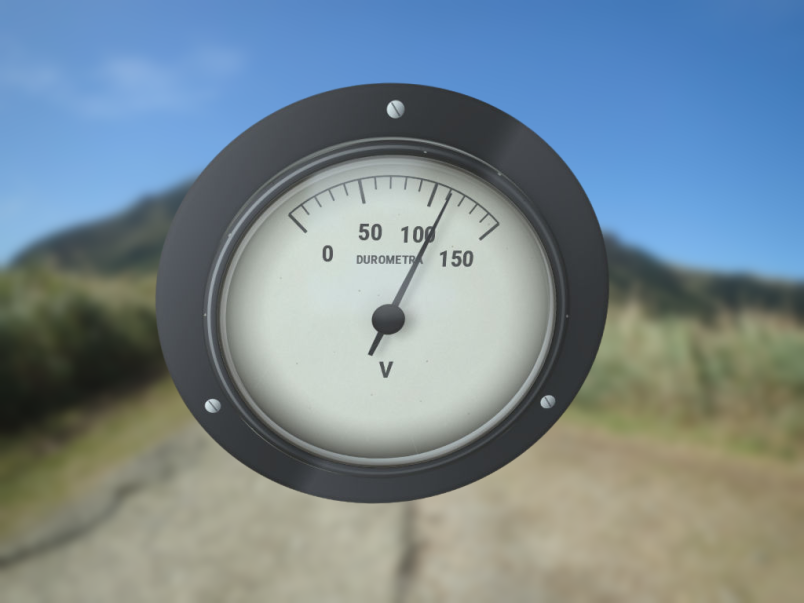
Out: V 110
